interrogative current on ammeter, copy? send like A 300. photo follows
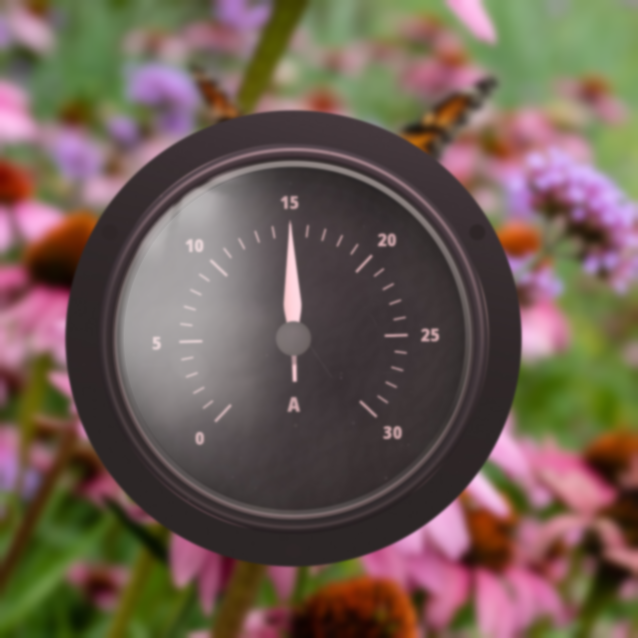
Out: A 15
